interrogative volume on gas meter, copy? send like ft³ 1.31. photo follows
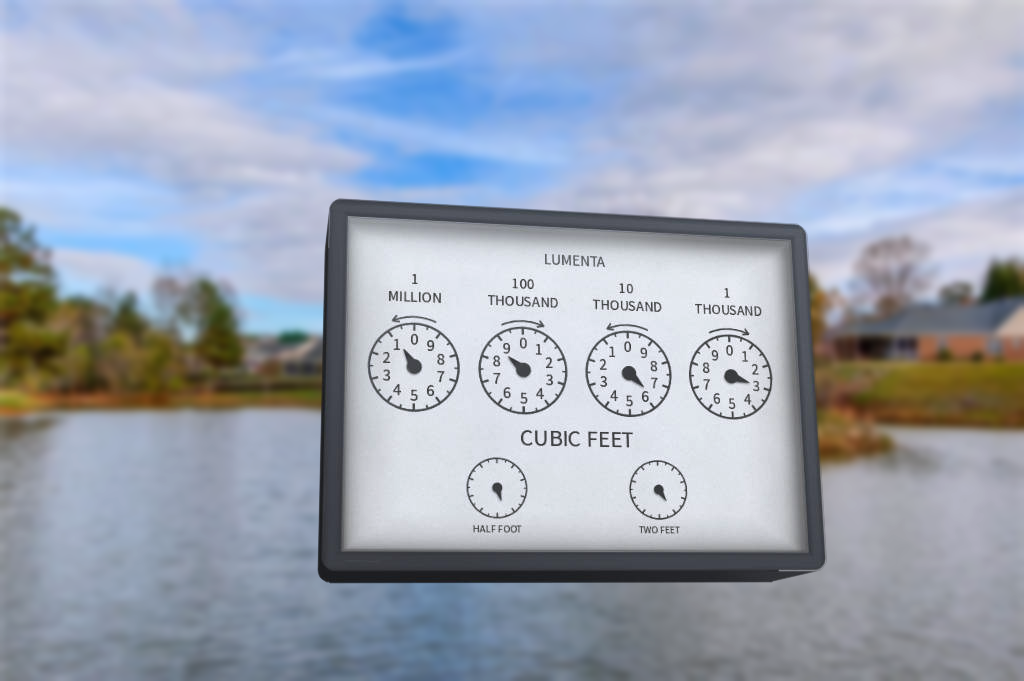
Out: ft³ 86300
